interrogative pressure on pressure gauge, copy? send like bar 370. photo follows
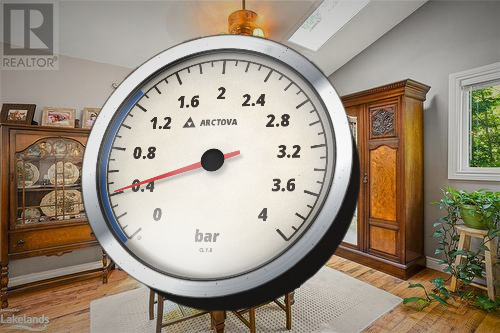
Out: bar 0.4
